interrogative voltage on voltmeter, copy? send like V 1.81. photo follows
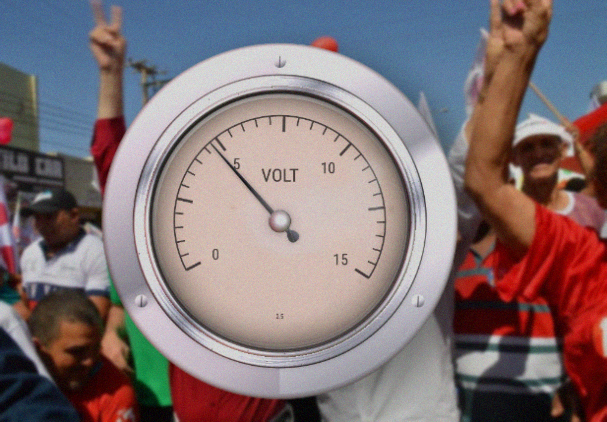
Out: V 4.75
